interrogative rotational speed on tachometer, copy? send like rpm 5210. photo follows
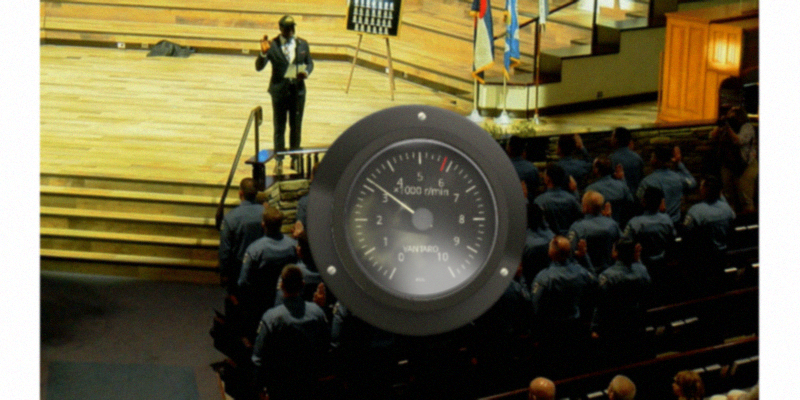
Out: rpm 3200
